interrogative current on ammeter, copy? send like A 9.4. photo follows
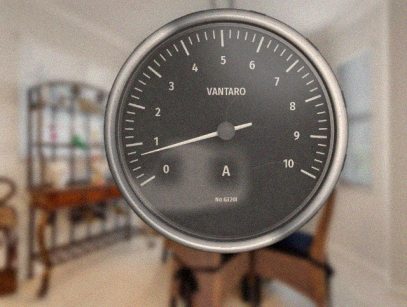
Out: A 0.7
